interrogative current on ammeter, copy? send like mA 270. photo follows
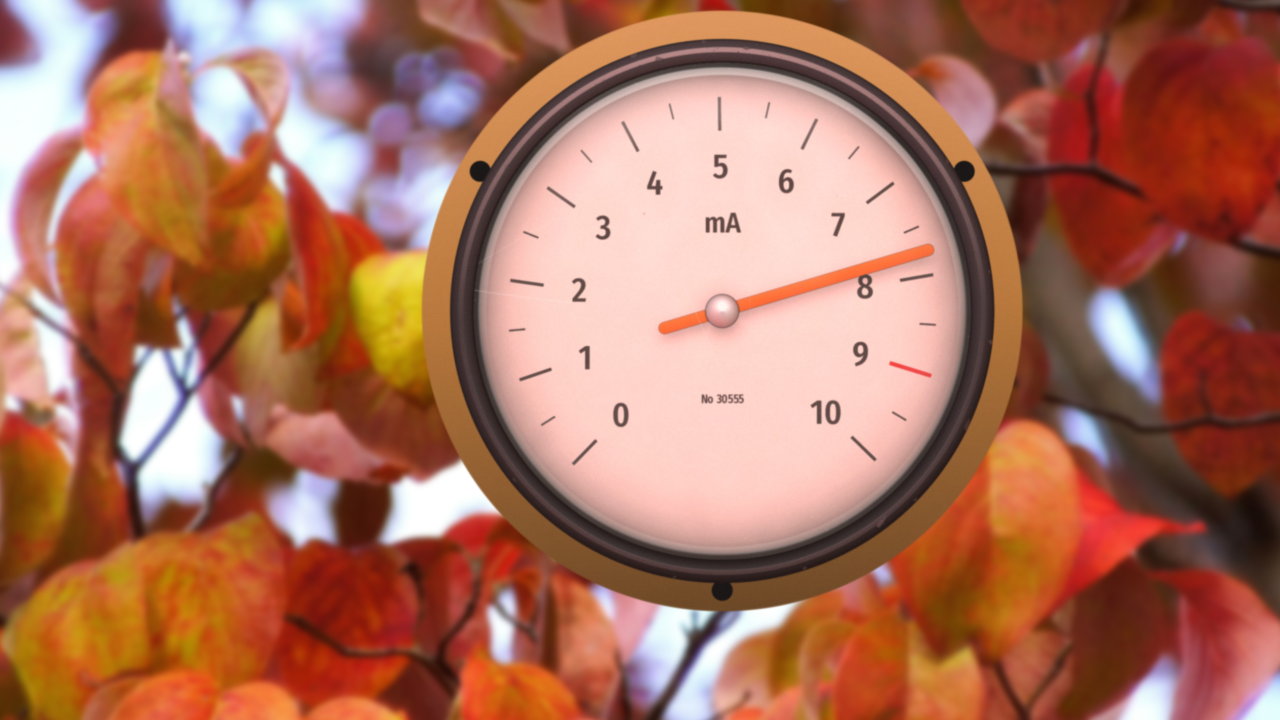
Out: mA 7.75
